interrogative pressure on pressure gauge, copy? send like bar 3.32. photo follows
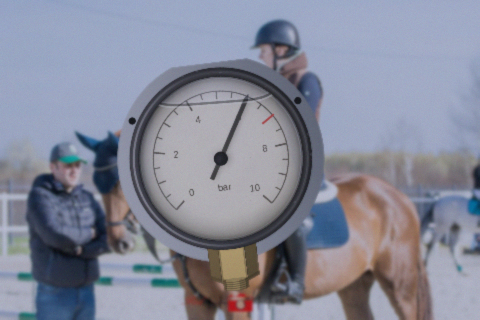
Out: bar 6
